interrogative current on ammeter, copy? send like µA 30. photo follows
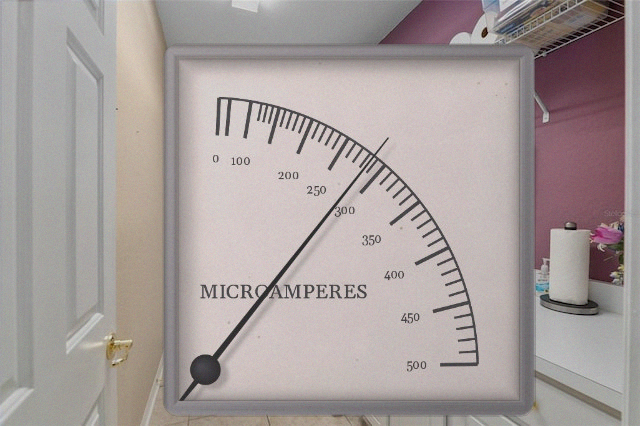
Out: µA 285
